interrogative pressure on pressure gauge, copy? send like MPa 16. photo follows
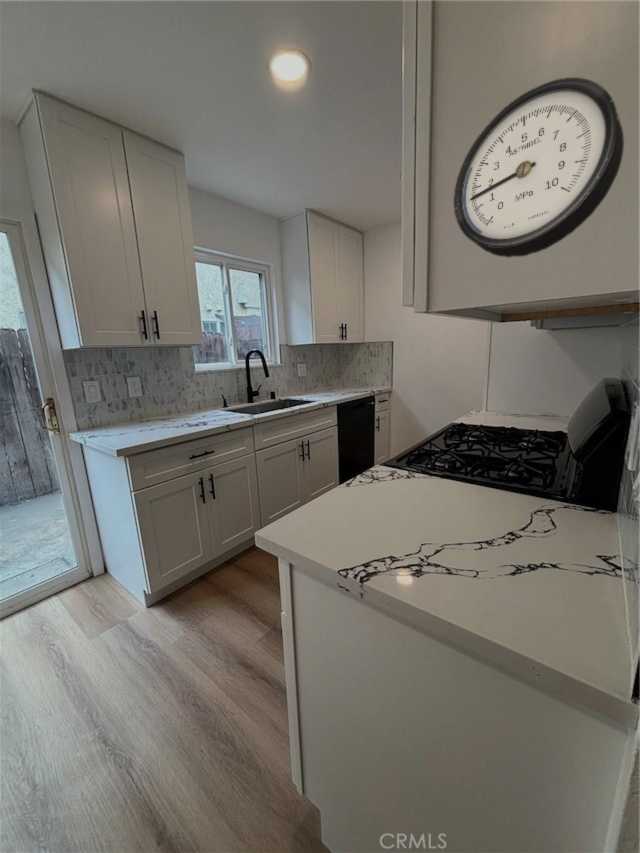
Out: MPa 1.5
